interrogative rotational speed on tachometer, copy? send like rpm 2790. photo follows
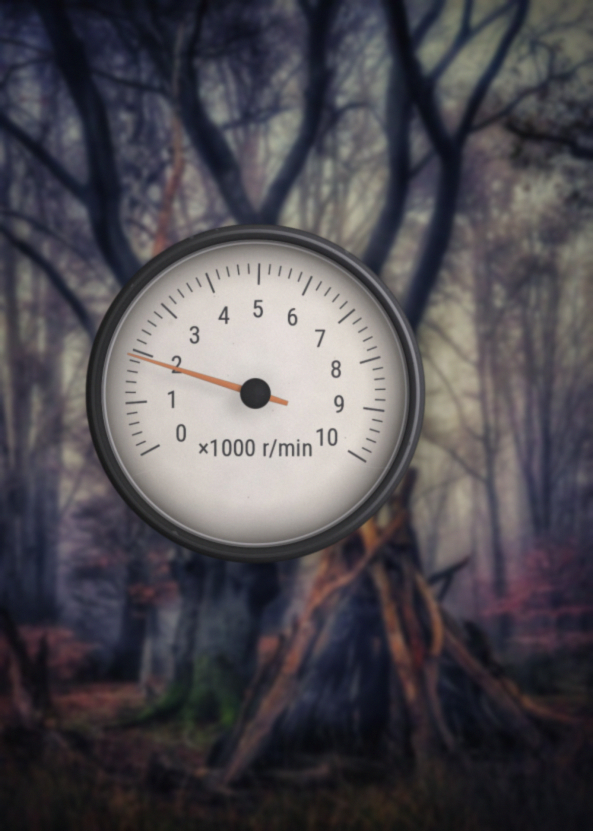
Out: rpm 1900
